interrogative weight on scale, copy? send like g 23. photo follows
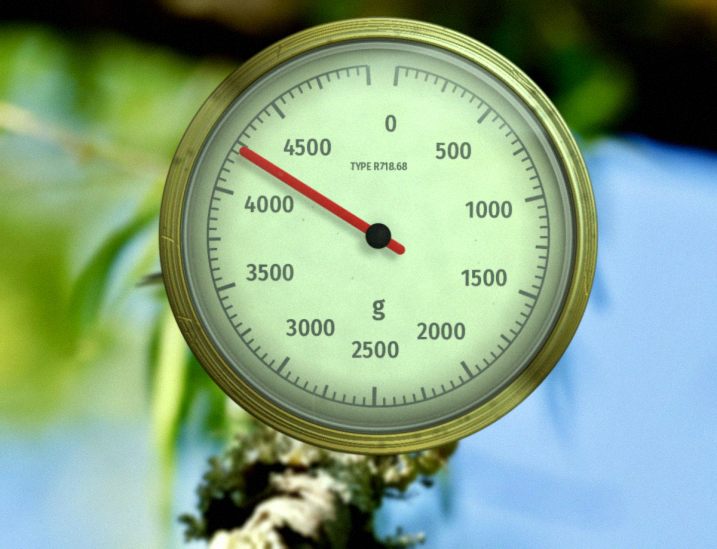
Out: g 4225
